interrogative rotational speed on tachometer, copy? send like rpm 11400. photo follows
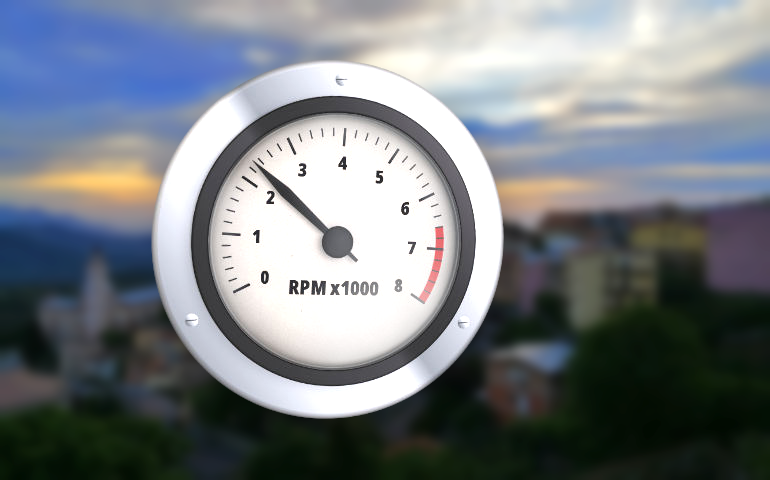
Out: rpm 2300
